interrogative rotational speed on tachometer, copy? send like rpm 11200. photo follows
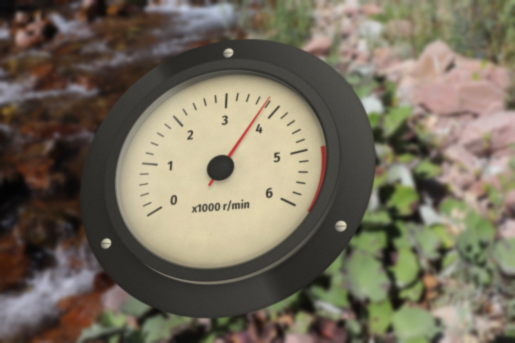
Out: rpm 3800
